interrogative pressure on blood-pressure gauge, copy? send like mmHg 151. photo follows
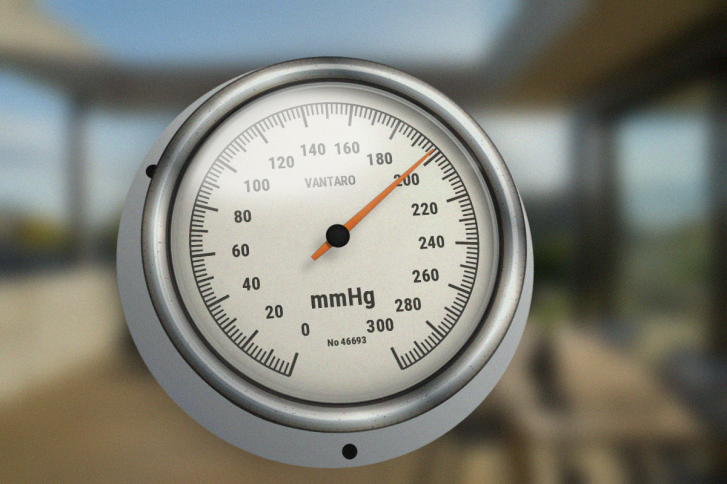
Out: mmHg 198
